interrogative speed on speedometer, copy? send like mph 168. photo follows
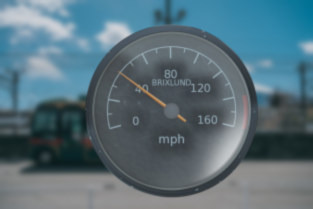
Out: mph 40
